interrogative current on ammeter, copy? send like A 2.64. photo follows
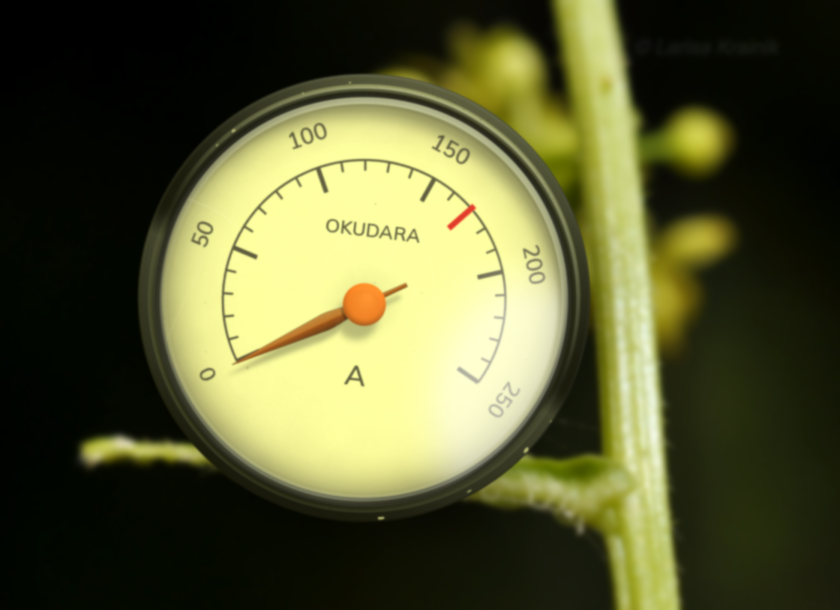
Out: A 0
